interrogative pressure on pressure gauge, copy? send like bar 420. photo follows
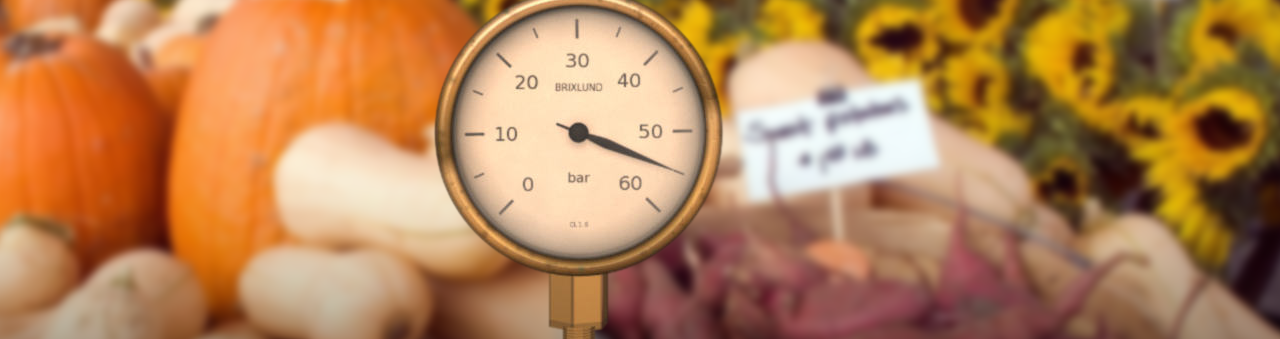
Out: bar 55
